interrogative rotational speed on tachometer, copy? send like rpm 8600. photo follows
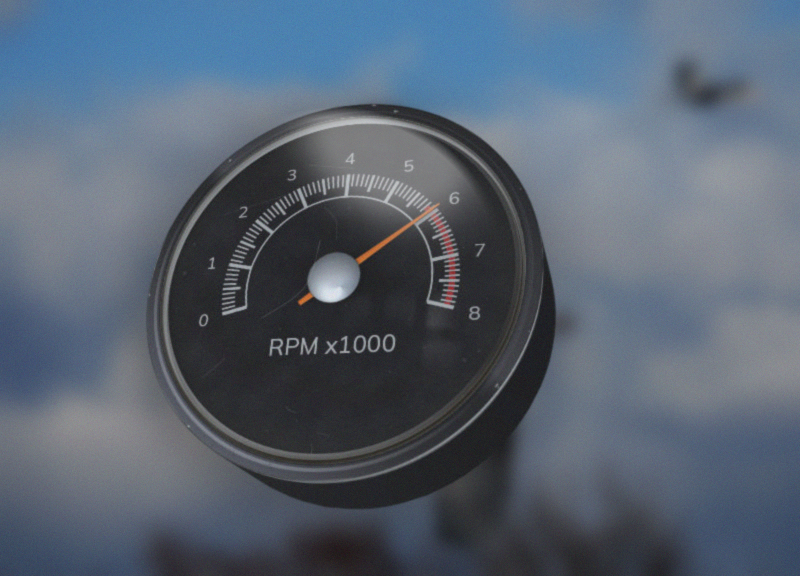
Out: rpm 6000
